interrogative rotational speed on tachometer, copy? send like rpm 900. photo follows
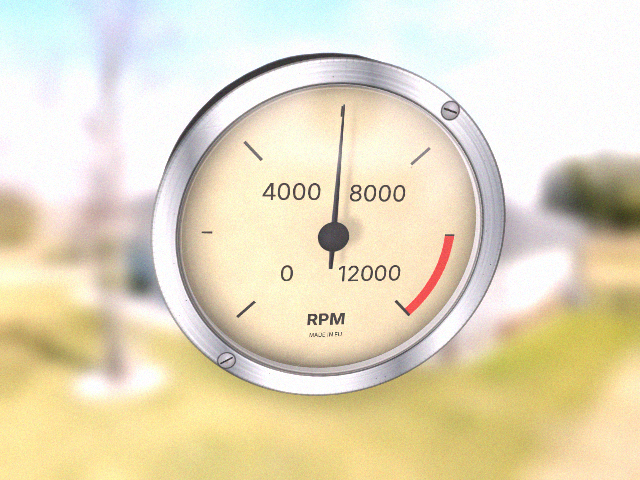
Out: rpm 6000
